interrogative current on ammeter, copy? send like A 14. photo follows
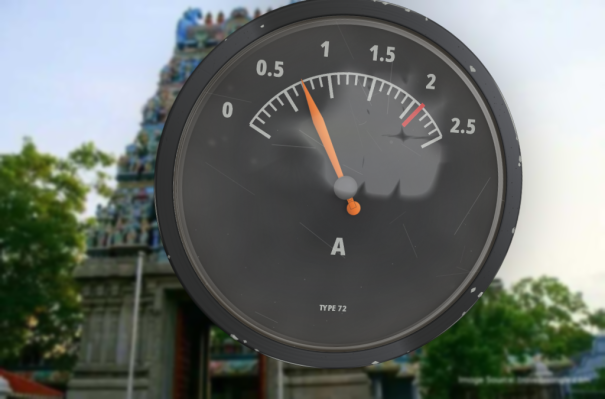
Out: A 0.7
